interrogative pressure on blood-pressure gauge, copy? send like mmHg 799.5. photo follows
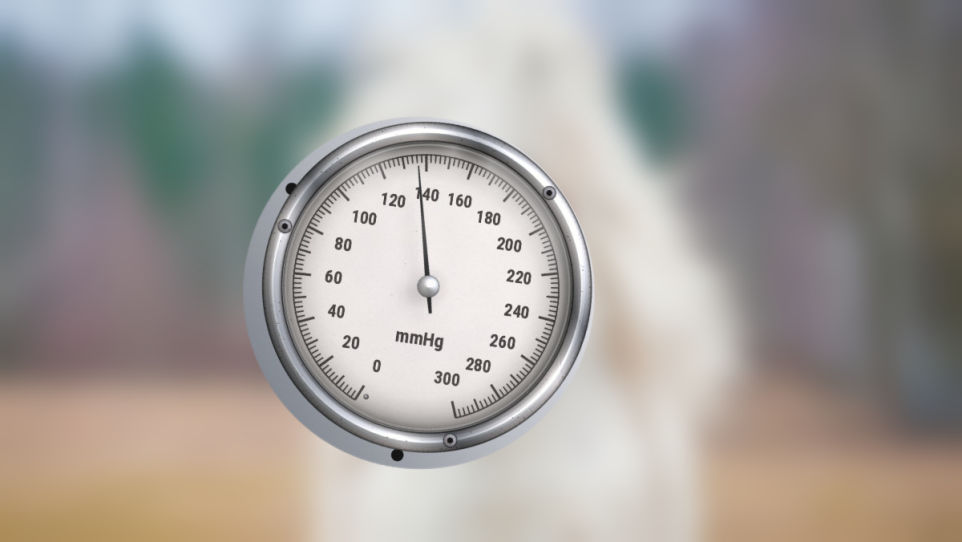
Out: mmHg 136
